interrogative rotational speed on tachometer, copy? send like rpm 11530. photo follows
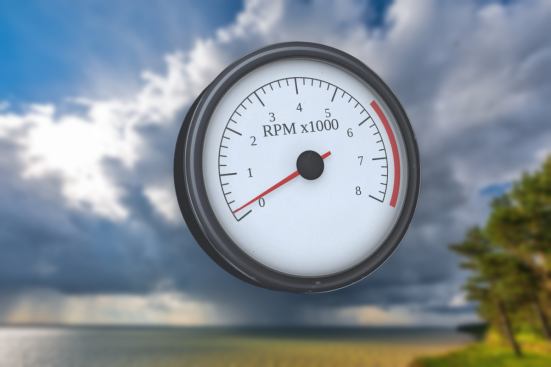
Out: rpm 200
